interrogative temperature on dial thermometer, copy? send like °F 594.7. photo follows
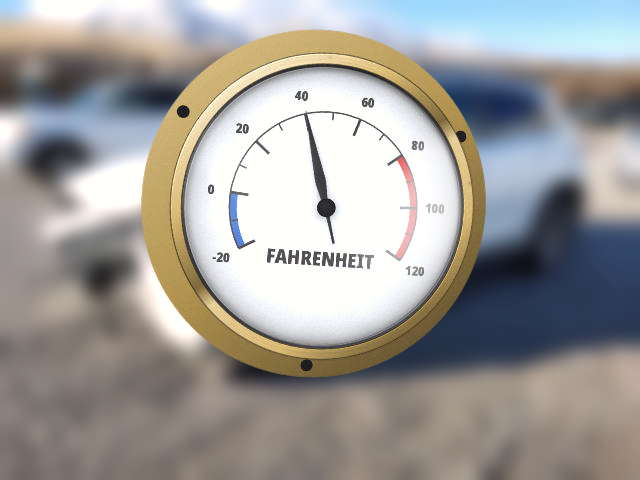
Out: °F 40
